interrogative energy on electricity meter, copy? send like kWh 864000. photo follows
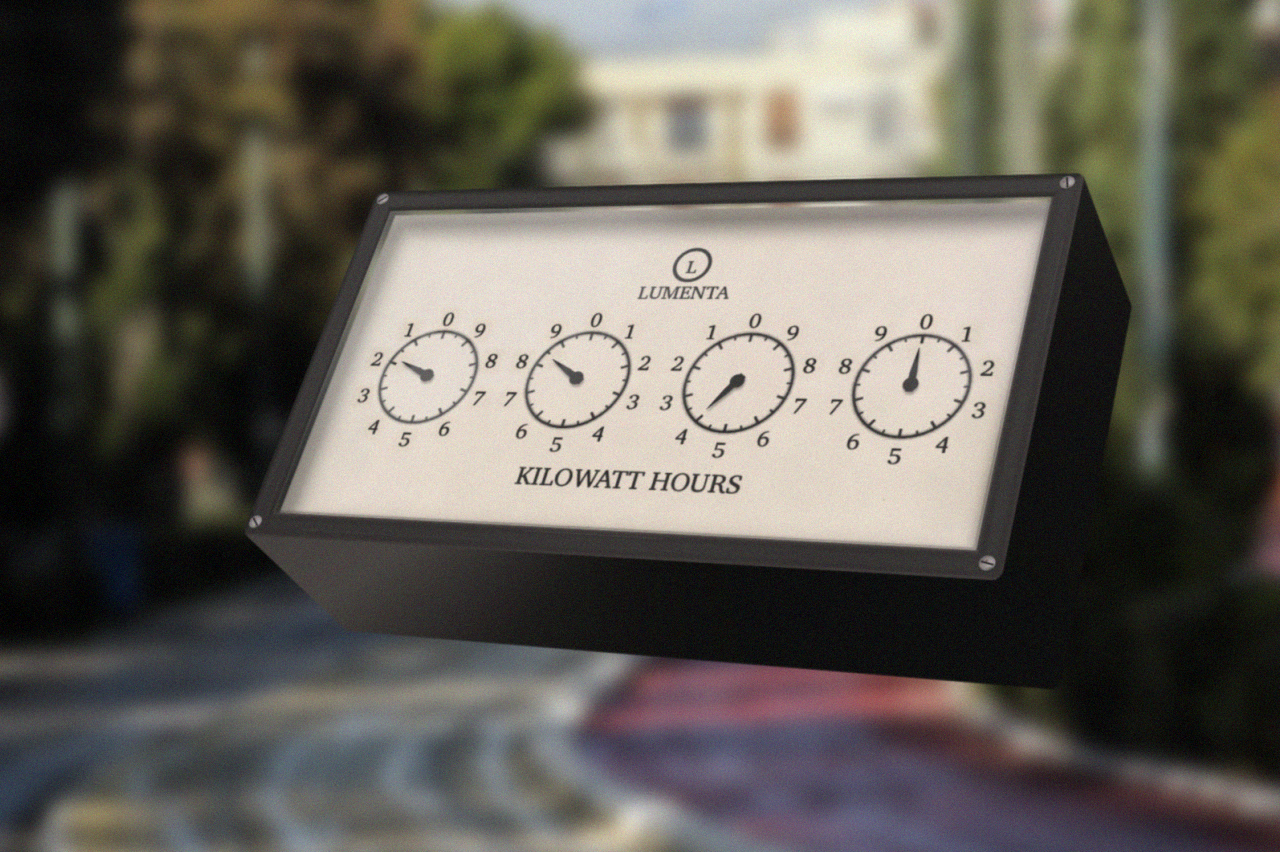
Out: kWh 1840
